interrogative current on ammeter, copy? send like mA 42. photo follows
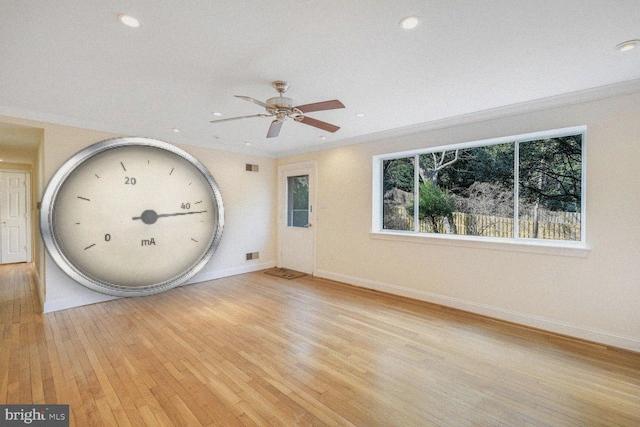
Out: mA 42.5
